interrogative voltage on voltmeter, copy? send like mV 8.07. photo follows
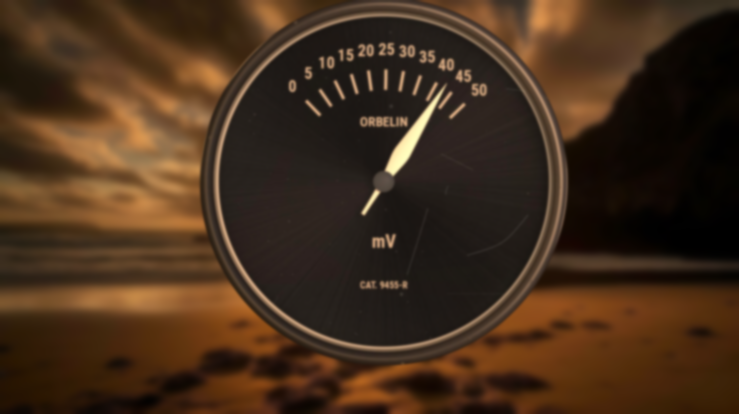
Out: mV 42.5
